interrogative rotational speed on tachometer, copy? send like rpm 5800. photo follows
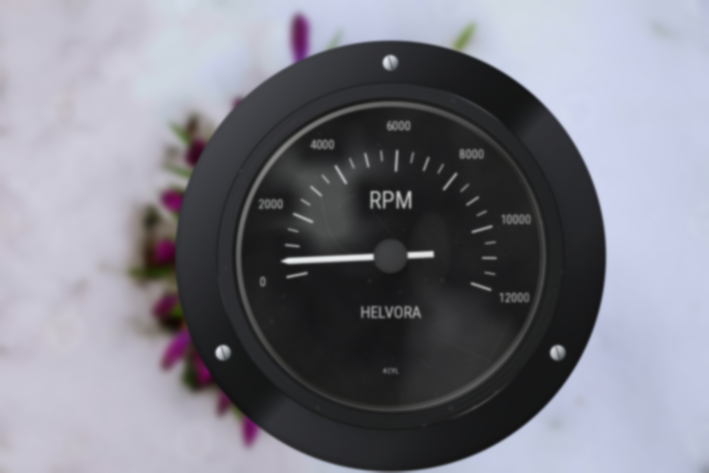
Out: rpm 500
